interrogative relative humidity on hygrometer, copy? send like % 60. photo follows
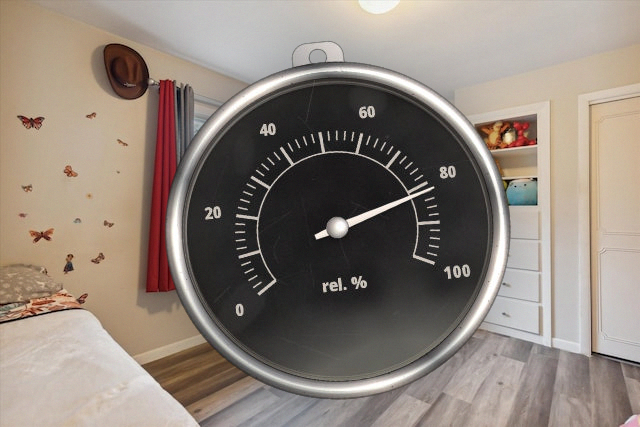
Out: % 82
